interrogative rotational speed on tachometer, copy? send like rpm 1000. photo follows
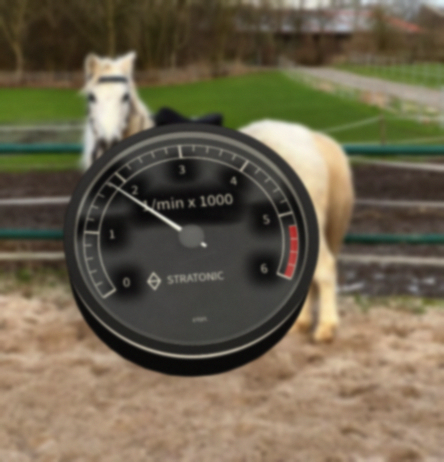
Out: rpm 1800
